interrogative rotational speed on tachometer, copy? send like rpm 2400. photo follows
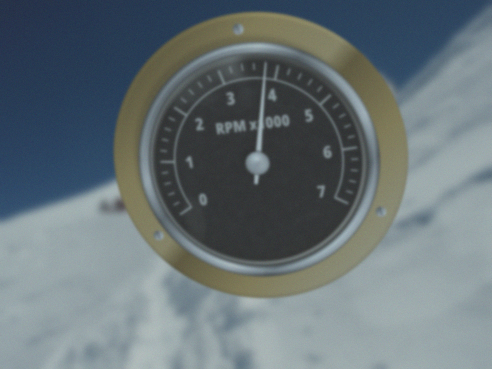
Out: rpm 3800
